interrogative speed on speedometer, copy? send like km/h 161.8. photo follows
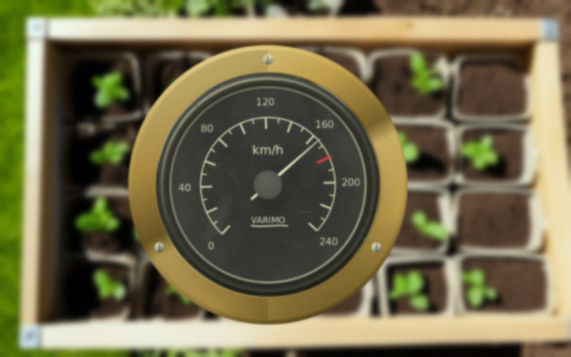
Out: km/h 165
